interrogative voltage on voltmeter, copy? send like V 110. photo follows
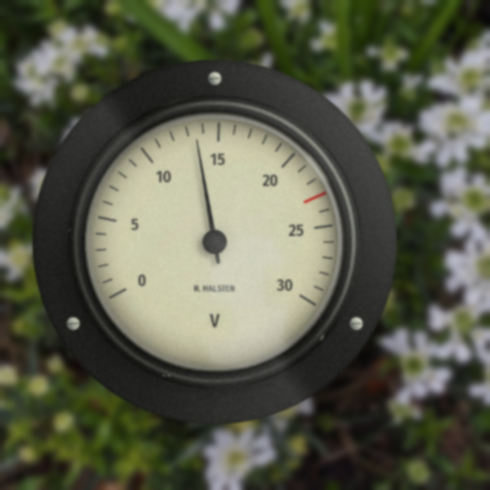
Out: V 13.5
